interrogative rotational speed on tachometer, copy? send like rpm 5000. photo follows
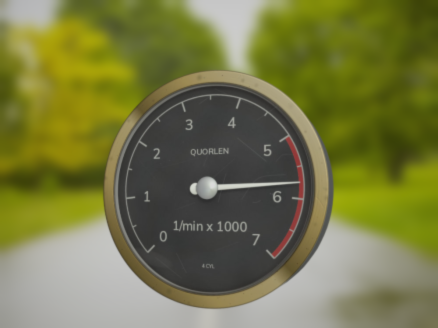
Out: rpm 5750
